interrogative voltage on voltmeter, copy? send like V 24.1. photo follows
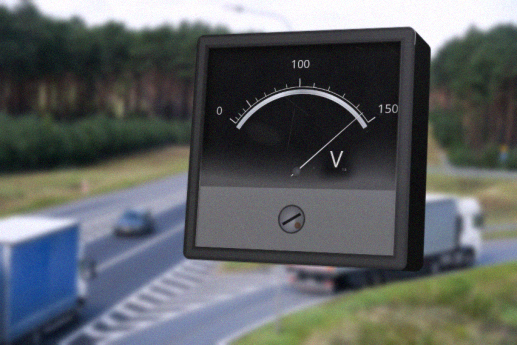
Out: V 145
